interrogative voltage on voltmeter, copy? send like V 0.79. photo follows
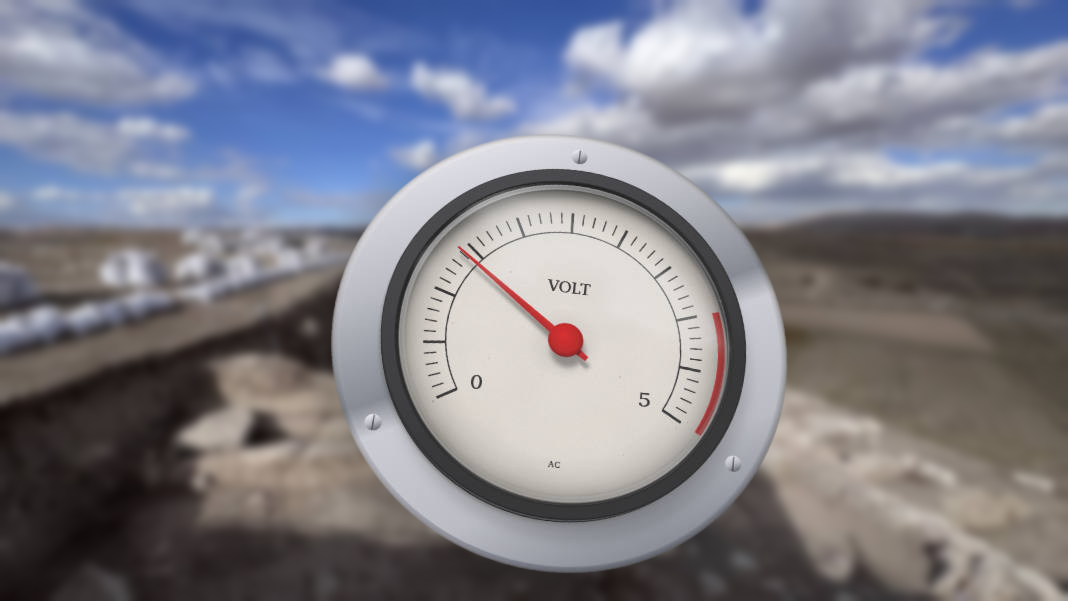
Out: V 1.4
